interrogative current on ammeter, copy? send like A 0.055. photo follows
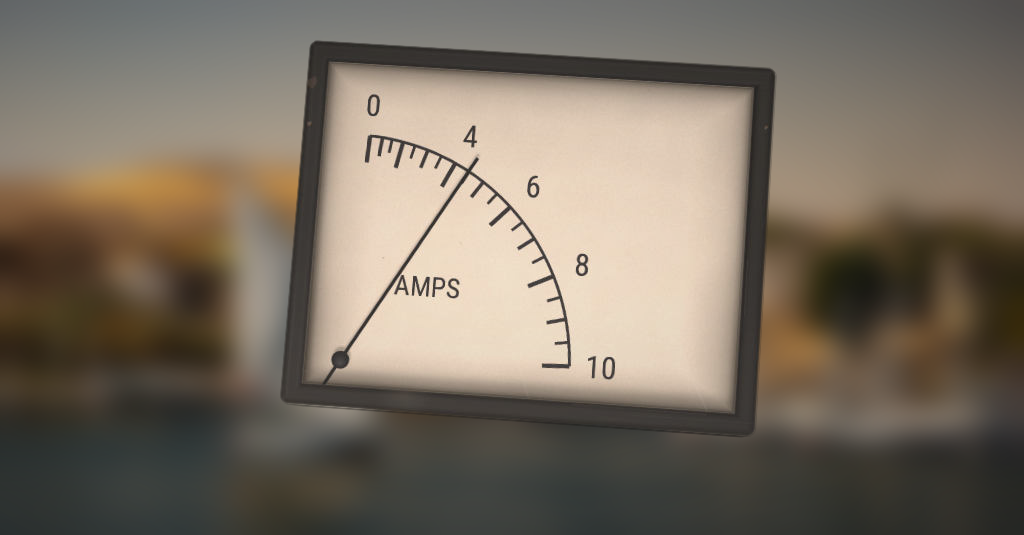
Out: A 4.5
